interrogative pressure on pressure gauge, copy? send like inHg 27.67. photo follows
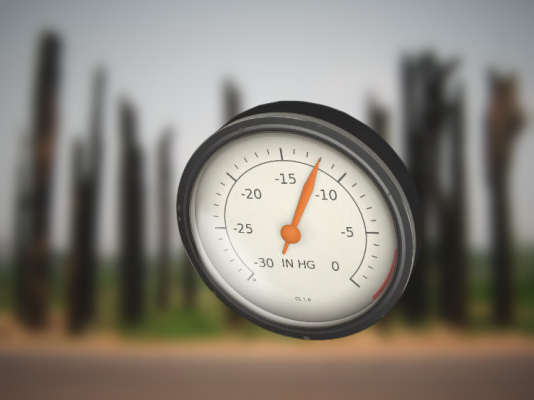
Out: inHg -12
